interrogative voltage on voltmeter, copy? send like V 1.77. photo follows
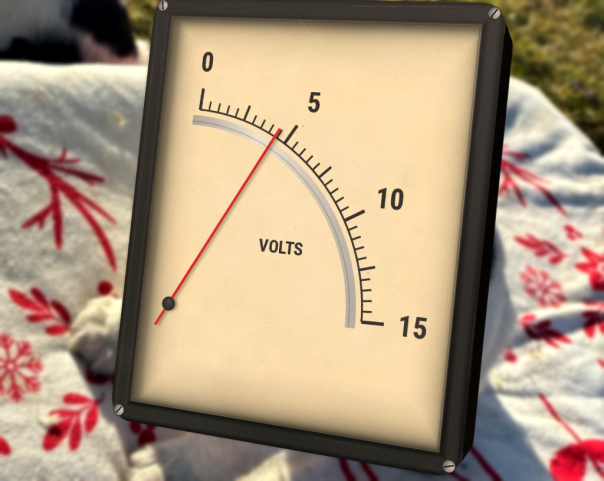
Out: V 4.5
